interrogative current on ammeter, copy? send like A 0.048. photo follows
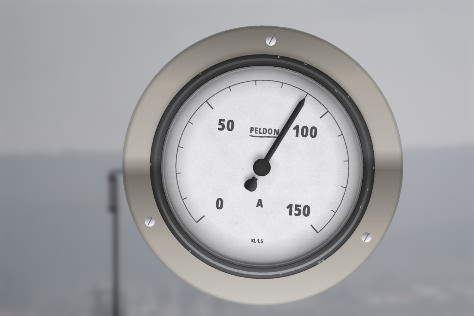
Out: A 90
